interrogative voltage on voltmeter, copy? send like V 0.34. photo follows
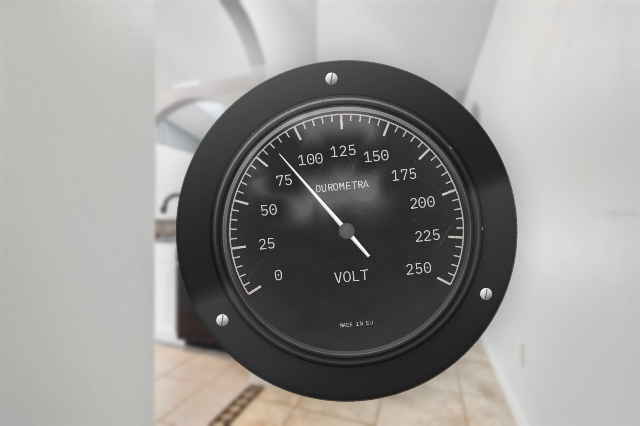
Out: V 85
